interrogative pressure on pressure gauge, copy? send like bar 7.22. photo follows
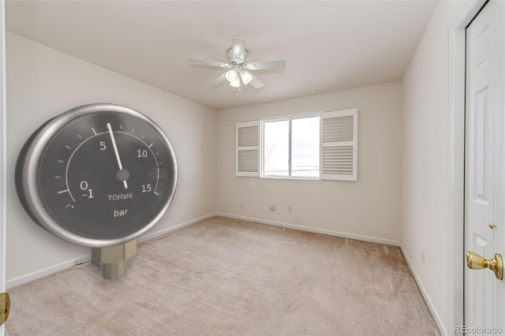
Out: bar 6
